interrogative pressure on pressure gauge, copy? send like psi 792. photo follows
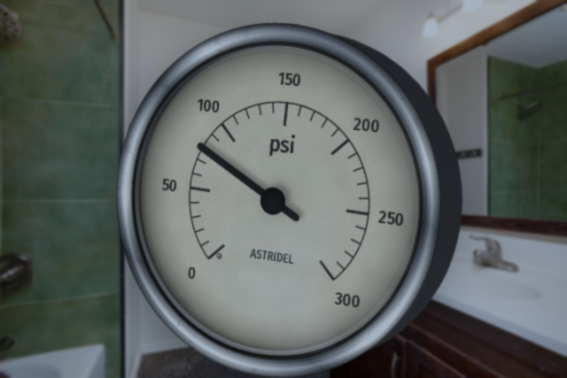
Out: psi 80
